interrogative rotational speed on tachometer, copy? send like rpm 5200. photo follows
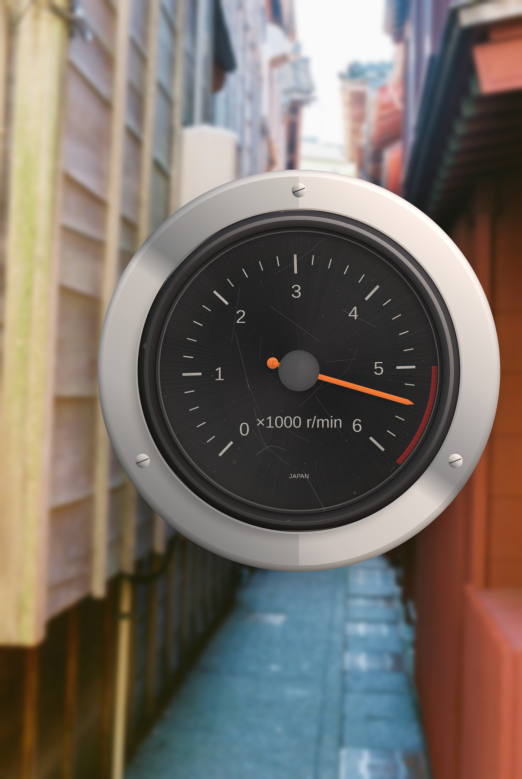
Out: rpm 5400
